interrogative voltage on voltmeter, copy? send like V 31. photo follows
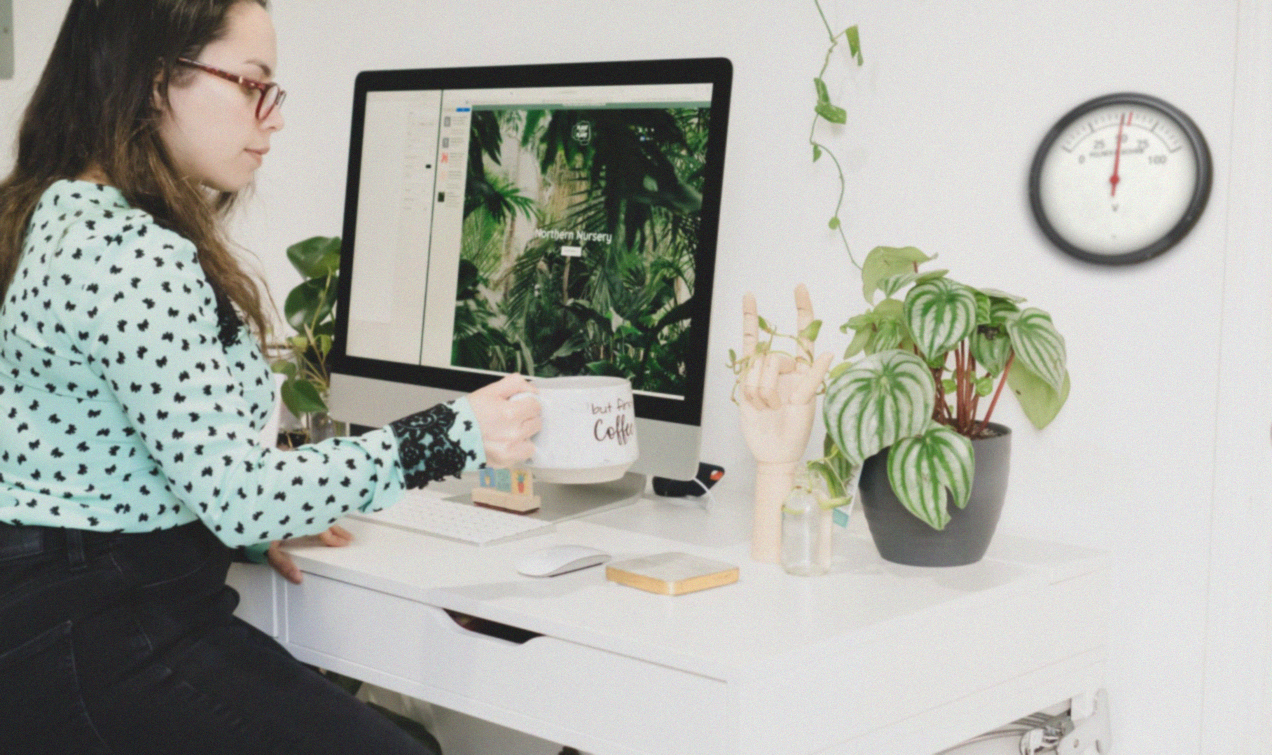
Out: V 50
